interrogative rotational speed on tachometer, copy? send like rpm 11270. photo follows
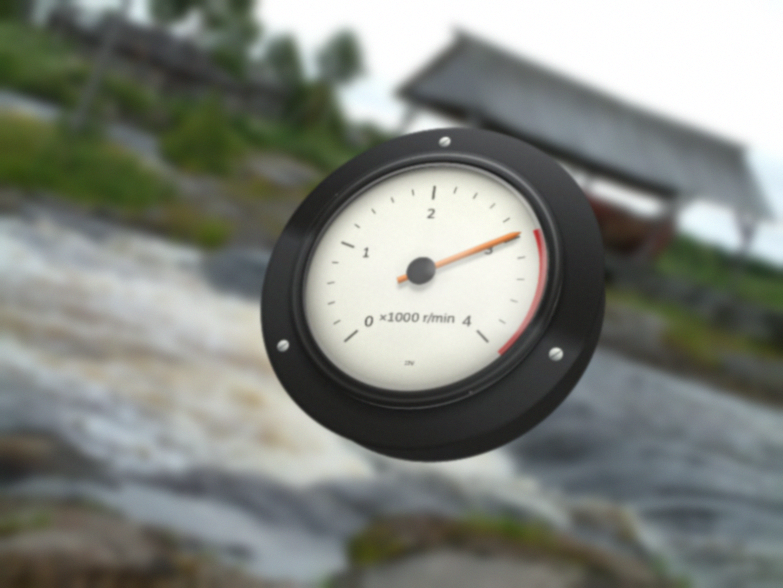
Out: rpm 3000
